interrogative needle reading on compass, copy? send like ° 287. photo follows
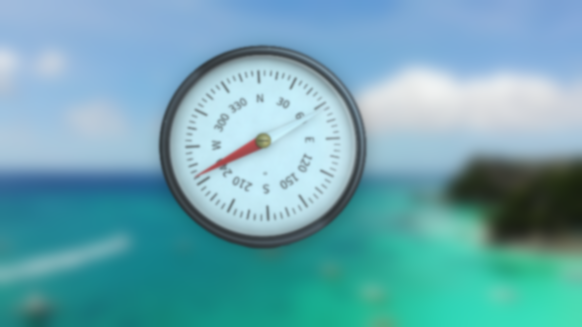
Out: ° 245
